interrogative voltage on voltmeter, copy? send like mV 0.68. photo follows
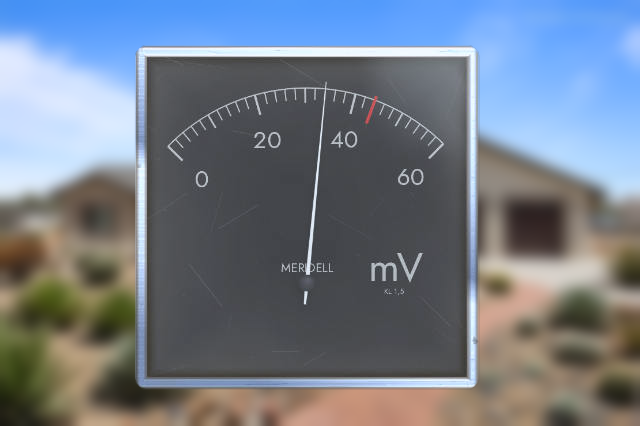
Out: mV 34
